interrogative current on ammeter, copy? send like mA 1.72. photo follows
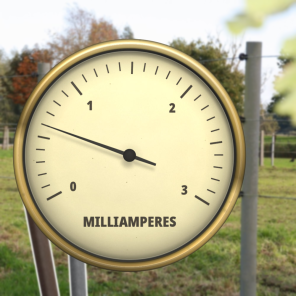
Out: mA 0.6
